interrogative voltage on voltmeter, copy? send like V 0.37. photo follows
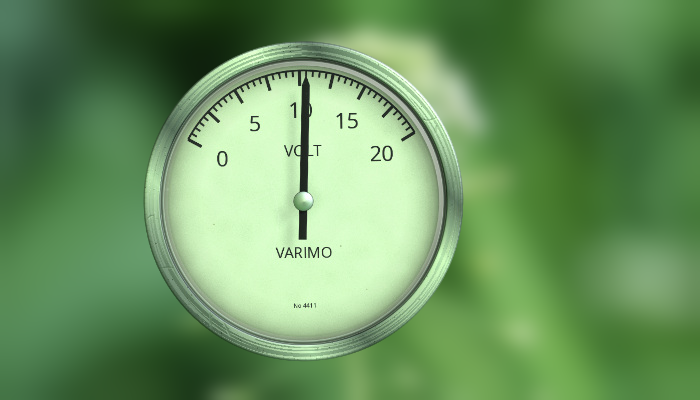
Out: V 10.5
